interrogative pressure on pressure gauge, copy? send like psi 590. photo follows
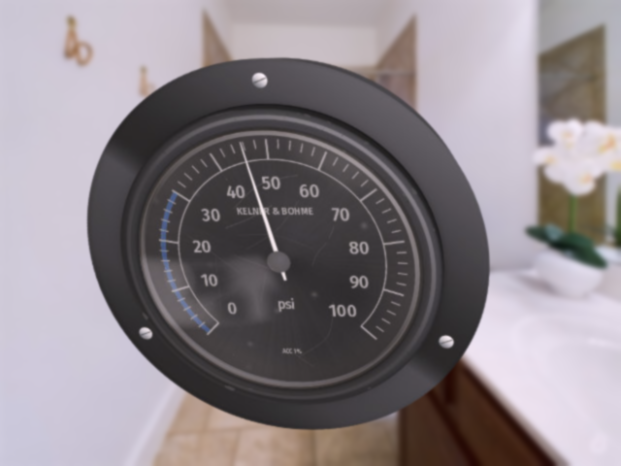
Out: psi 46
